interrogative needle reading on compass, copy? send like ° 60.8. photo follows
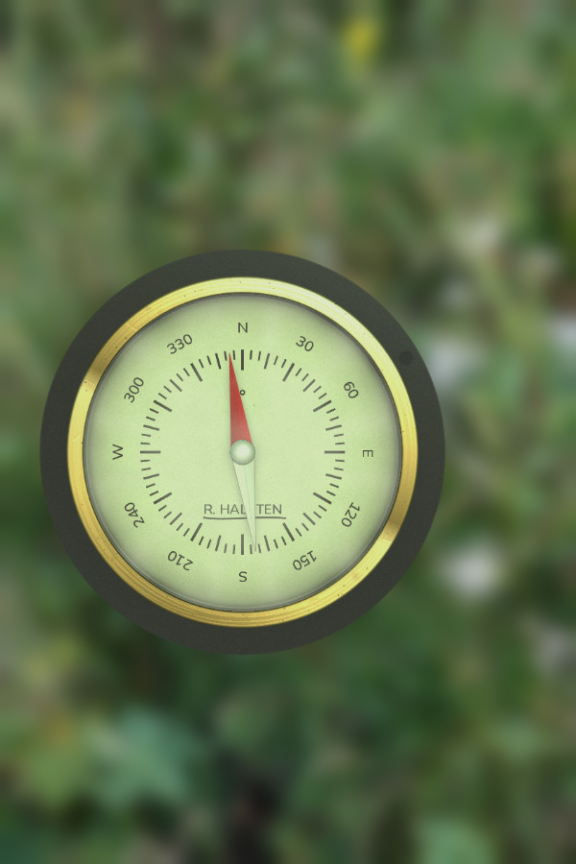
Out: ° 352.5
